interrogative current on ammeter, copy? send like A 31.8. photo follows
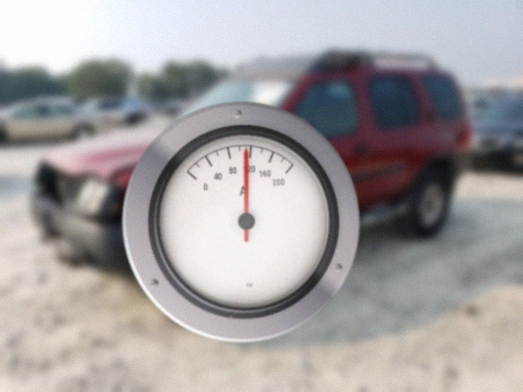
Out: A 110
